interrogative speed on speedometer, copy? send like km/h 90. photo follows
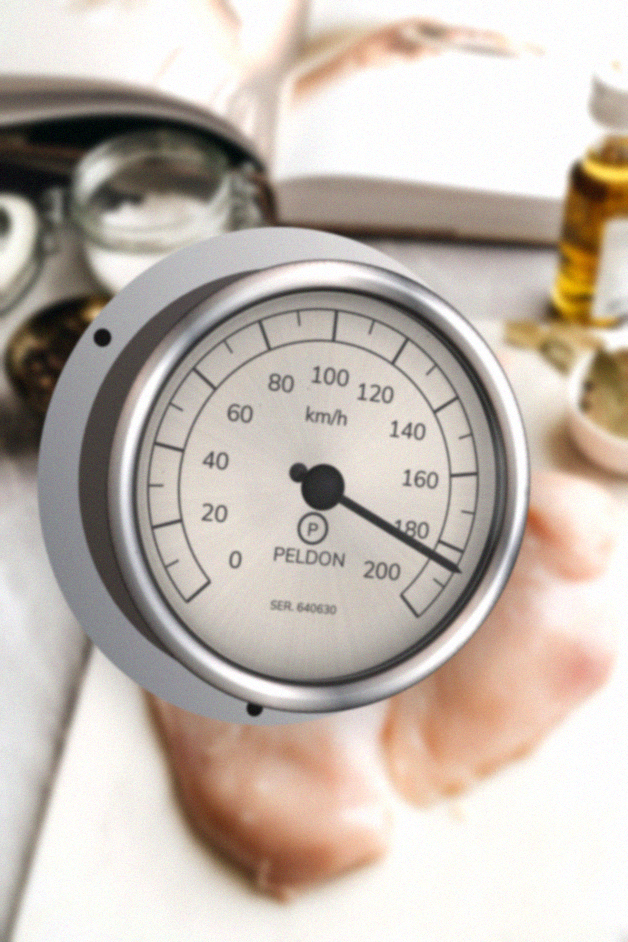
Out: km/h 185
